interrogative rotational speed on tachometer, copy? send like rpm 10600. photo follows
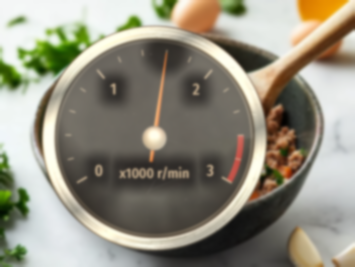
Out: rpm 1600
